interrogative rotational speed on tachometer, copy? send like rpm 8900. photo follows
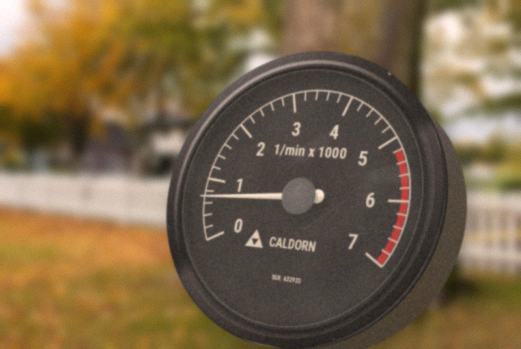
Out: rpm 700
